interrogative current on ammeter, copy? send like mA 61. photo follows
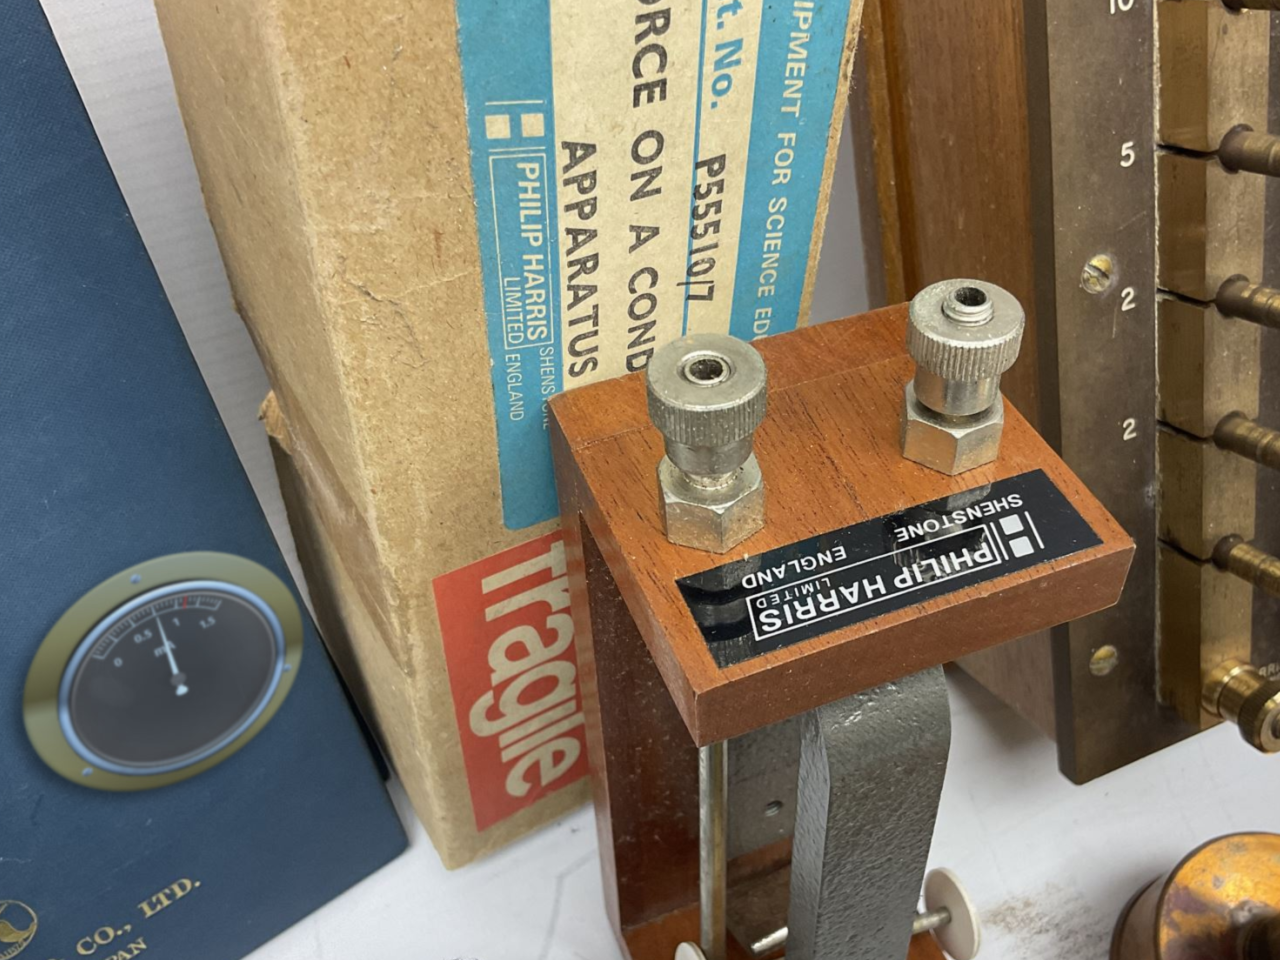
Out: mA 0.75
